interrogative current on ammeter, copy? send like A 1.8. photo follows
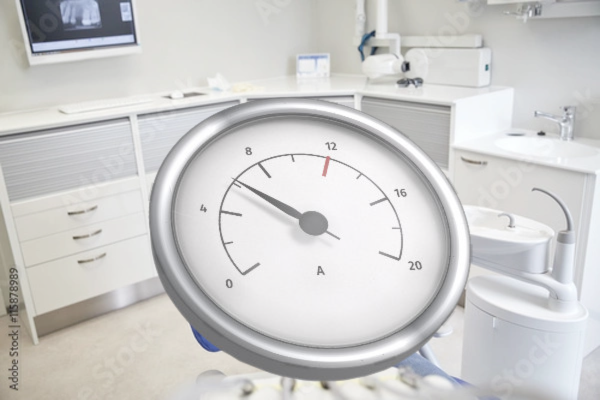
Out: A 6
